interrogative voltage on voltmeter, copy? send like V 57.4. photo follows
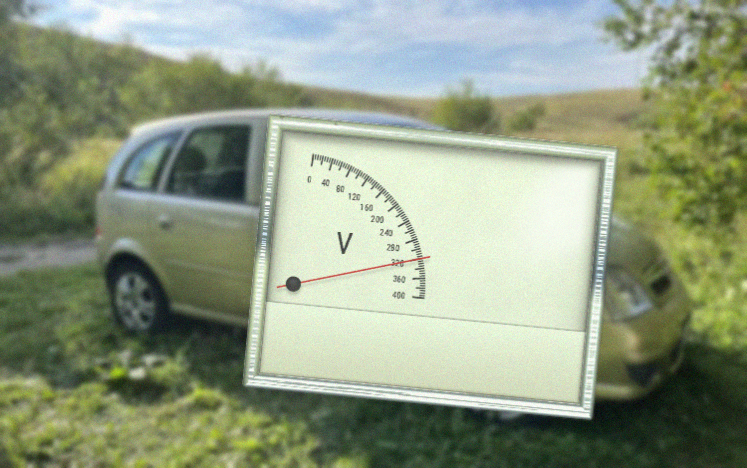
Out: V 320
